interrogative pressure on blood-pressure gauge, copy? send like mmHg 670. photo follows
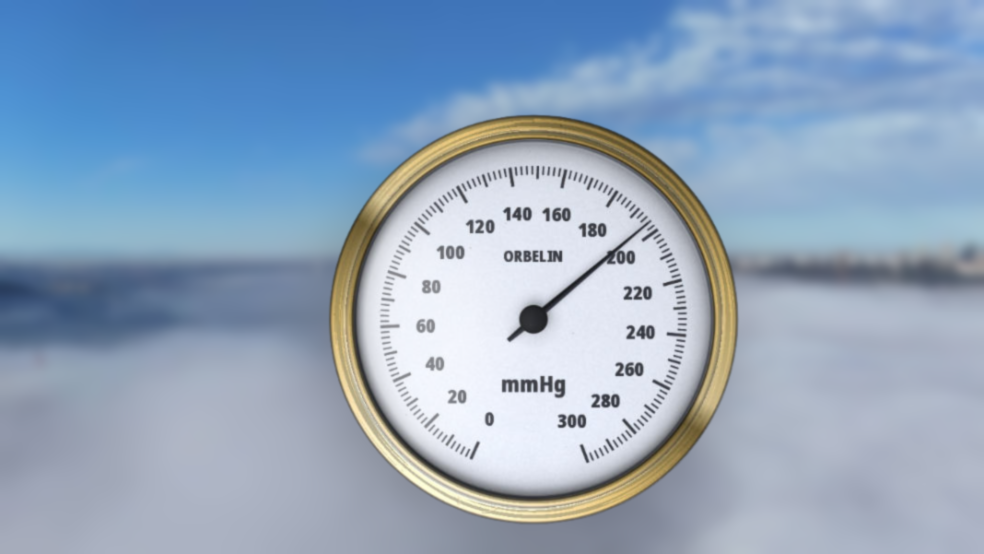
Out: mmHg 196
